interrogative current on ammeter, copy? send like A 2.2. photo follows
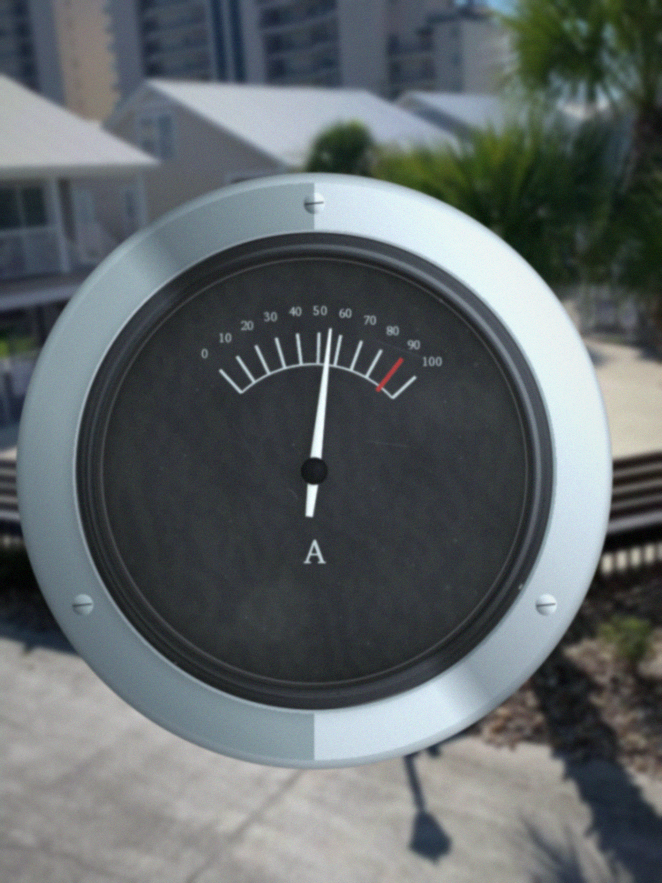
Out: A 55
